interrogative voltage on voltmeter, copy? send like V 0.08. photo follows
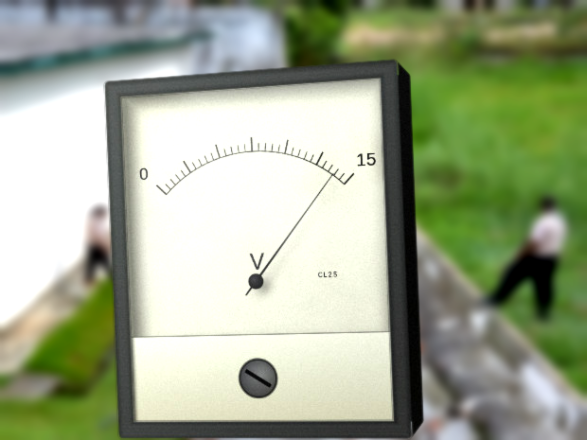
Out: V 14
